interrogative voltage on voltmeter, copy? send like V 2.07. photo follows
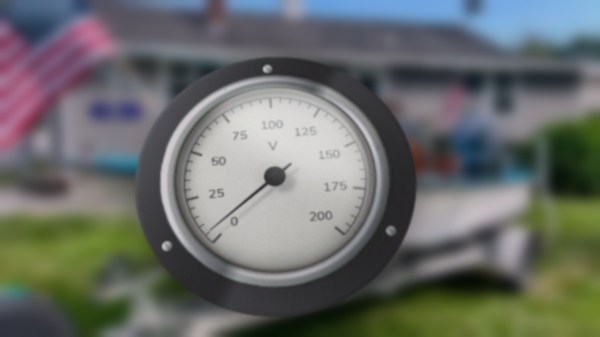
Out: V 5
